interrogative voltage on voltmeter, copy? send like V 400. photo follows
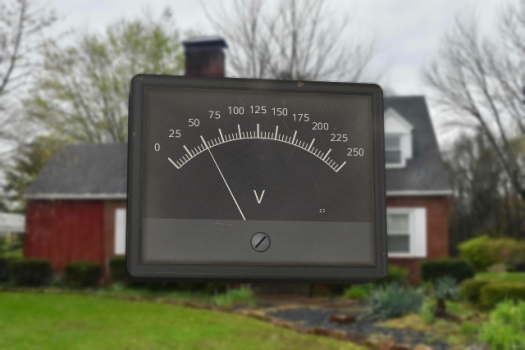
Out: V 50
